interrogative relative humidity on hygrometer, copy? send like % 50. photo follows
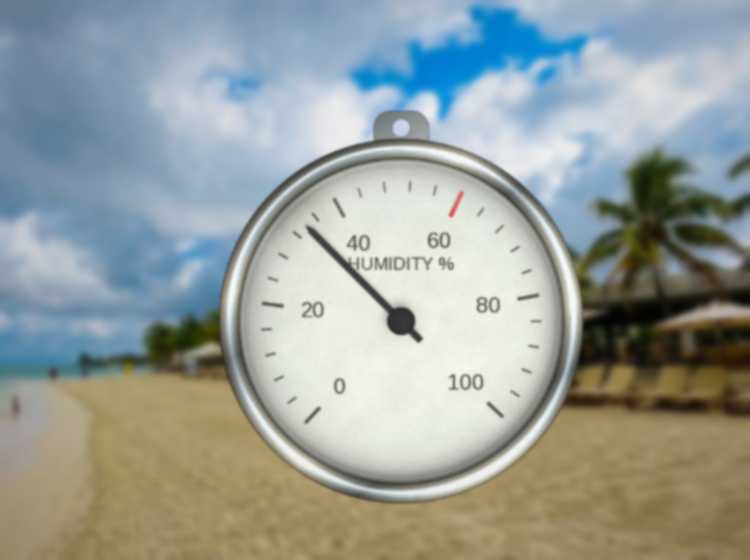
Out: % 34
